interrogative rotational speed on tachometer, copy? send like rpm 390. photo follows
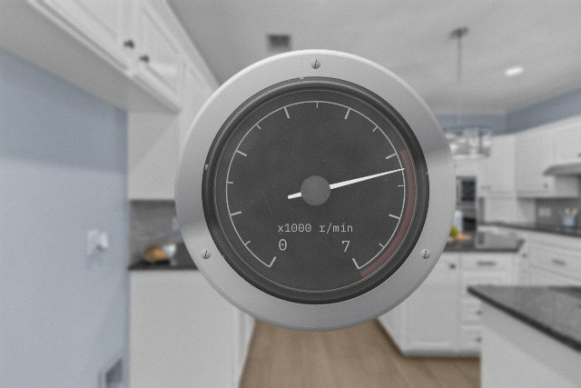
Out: rpm 5250
